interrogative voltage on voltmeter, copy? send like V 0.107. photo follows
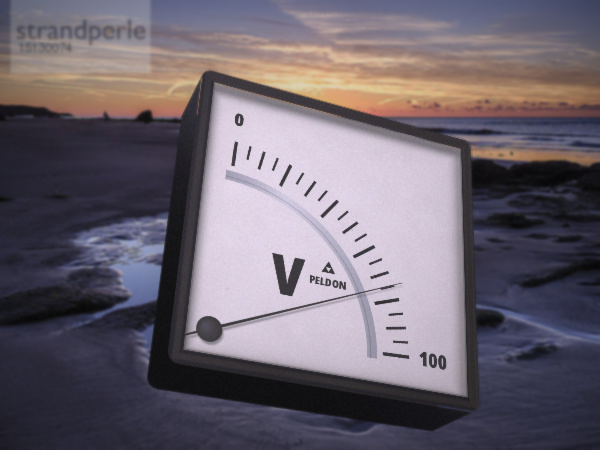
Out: V 75
